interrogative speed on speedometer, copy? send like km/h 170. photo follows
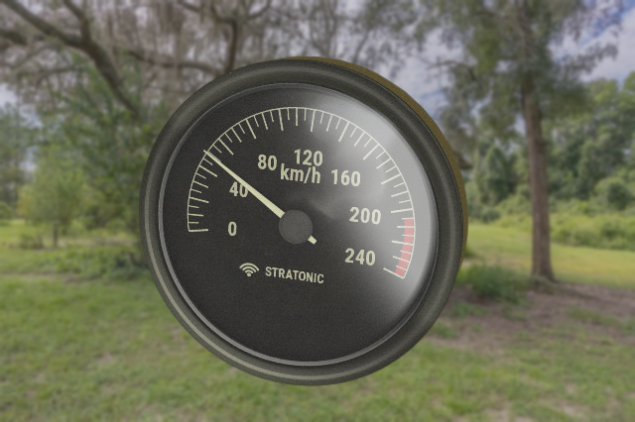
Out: km/h 50
